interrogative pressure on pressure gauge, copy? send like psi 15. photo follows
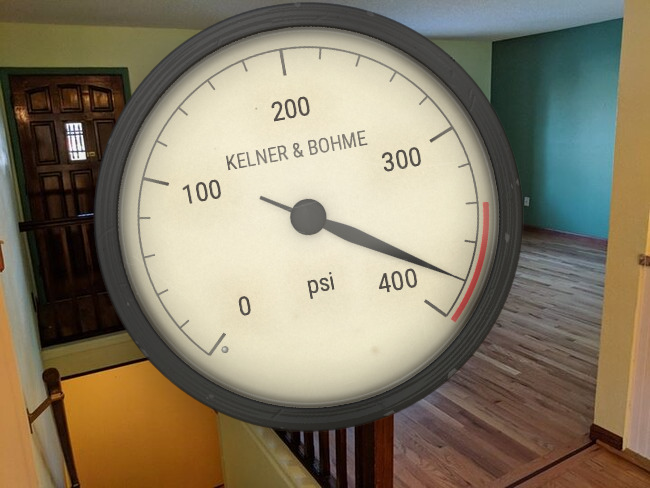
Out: psi 380
